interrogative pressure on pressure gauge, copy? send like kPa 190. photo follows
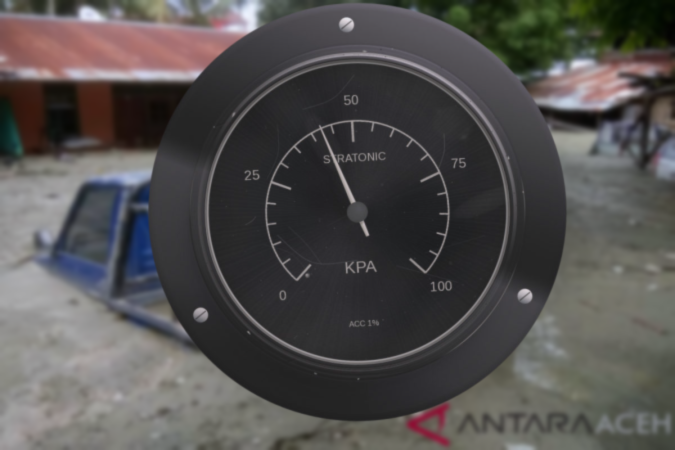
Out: kPa 42.5
